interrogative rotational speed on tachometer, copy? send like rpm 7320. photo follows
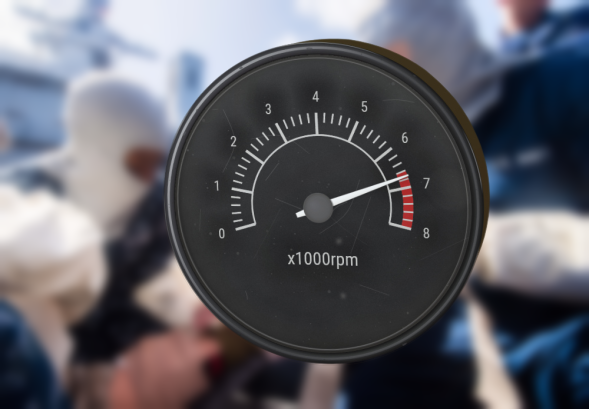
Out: rpm 6700
